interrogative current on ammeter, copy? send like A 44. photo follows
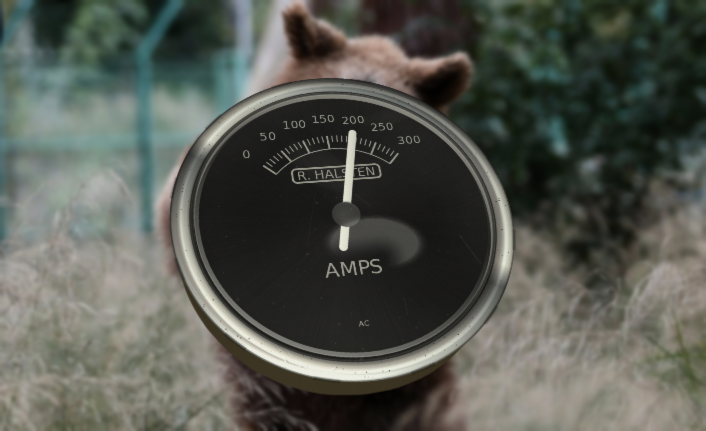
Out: A 200
